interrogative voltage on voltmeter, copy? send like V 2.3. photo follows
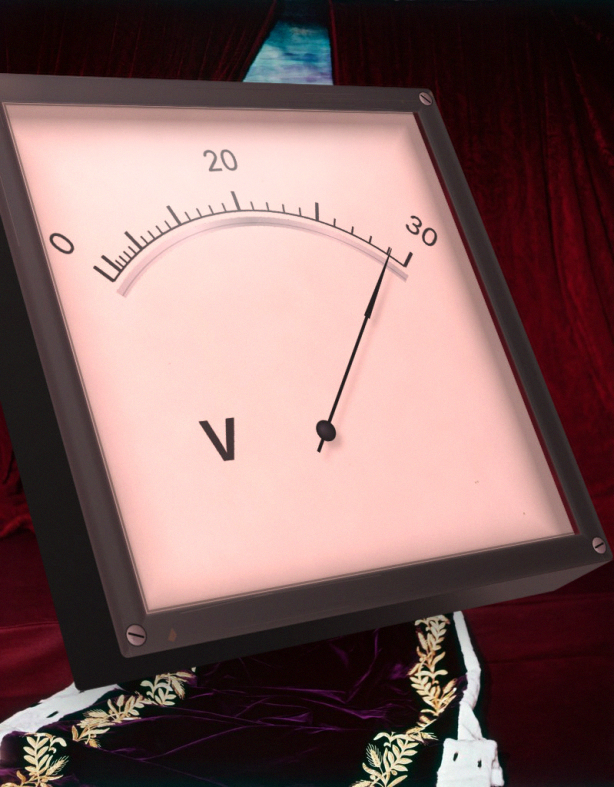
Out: V 29
